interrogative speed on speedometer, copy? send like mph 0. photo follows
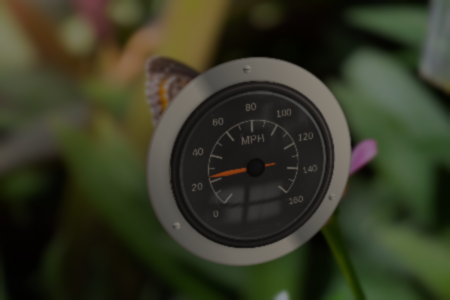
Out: mph 25
